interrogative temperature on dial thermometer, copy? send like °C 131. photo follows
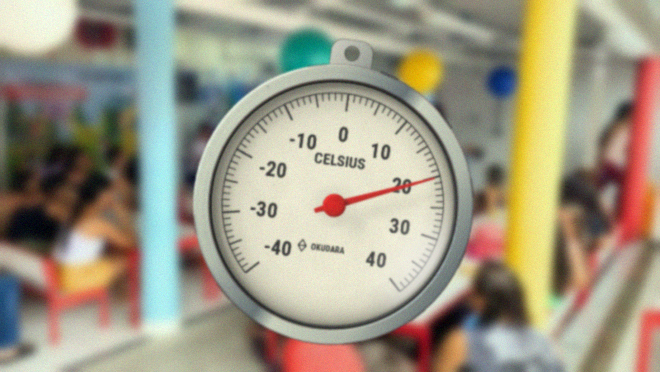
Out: °C 20
